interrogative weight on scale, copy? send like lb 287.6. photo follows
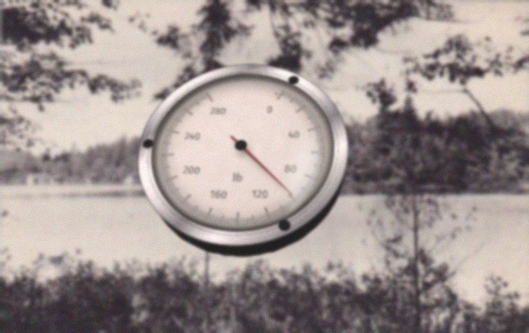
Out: lb 100
